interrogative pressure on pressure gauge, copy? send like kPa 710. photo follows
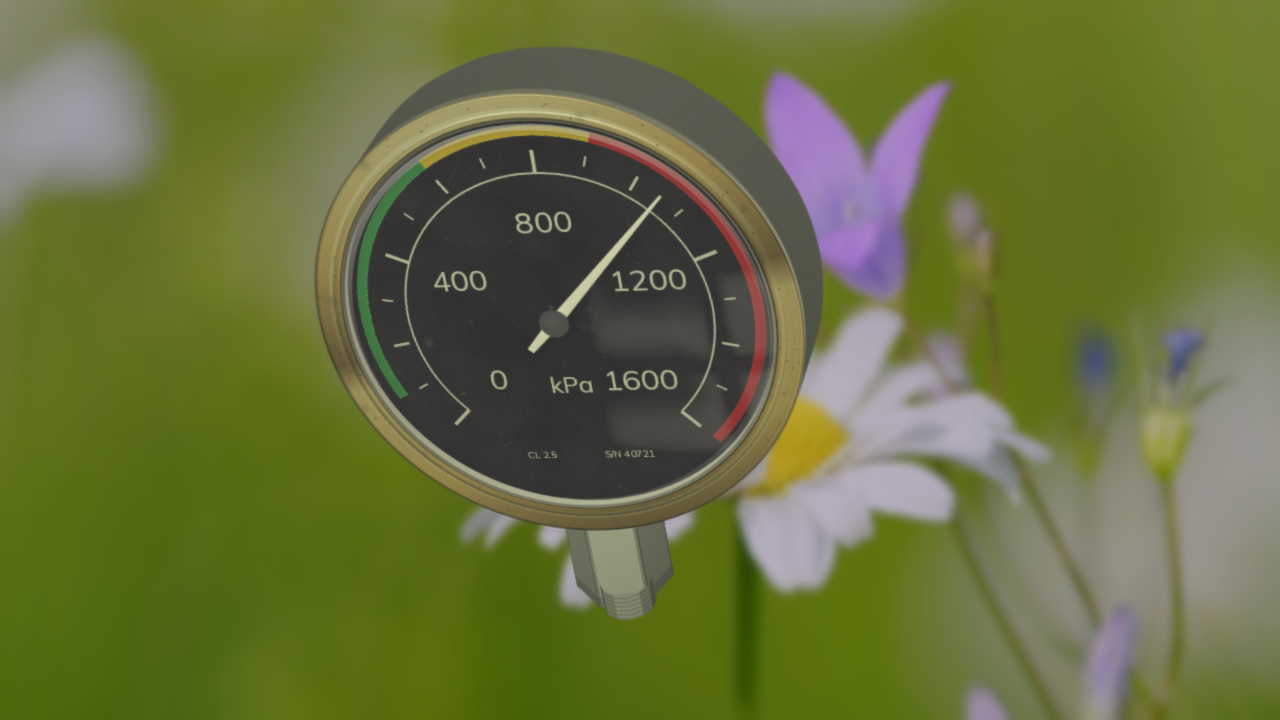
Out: kPa 1050
